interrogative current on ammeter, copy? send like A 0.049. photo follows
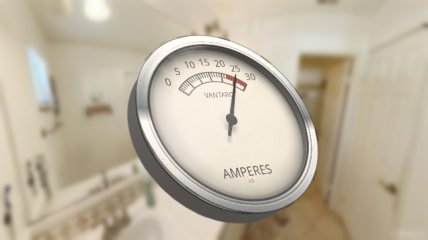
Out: A 25
